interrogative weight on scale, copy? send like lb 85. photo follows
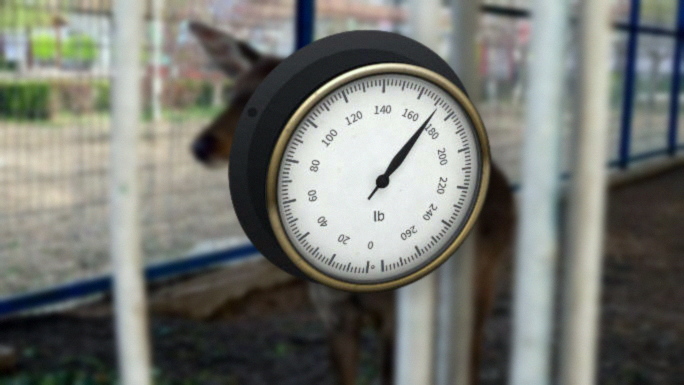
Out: lb 170
